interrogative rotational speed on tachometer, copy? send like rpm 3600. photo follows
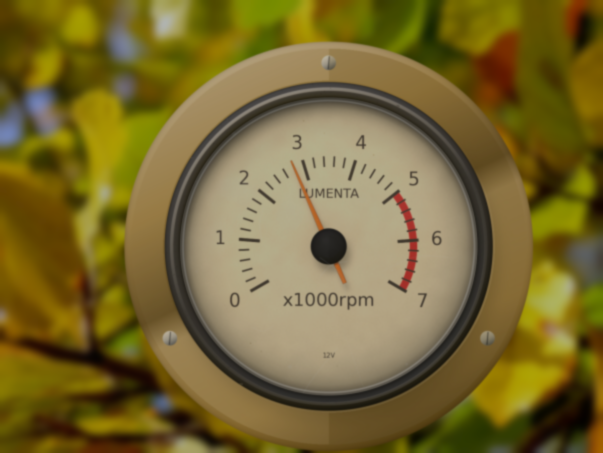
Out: rpm 2800
